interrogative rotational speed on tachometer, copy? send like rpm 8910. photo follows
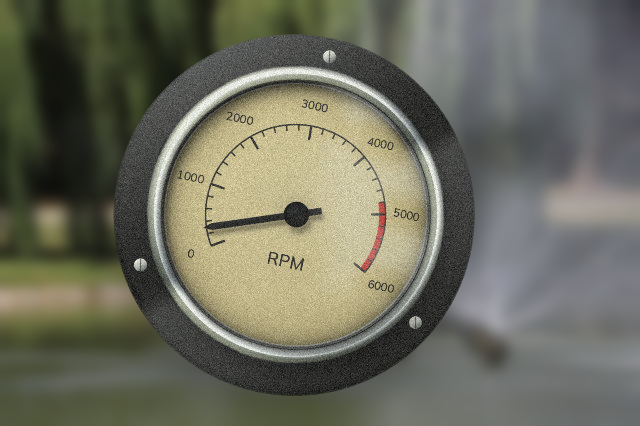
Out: rpm 300
